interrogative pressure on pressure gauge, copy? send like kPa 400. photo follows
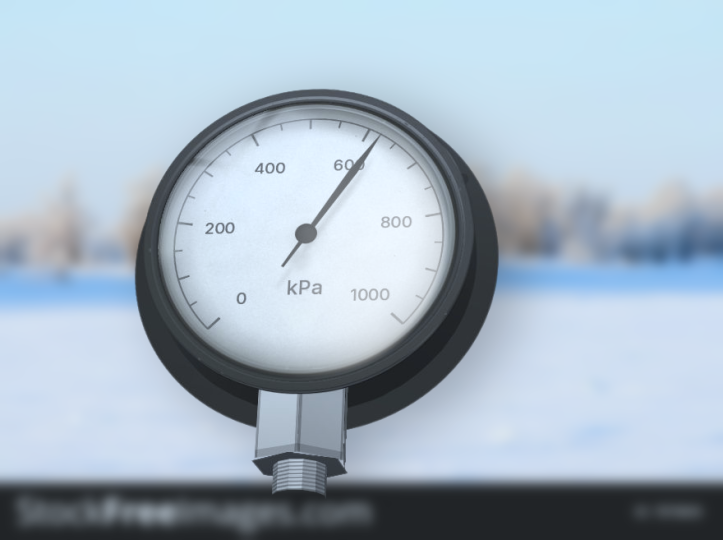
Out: kPa 625
